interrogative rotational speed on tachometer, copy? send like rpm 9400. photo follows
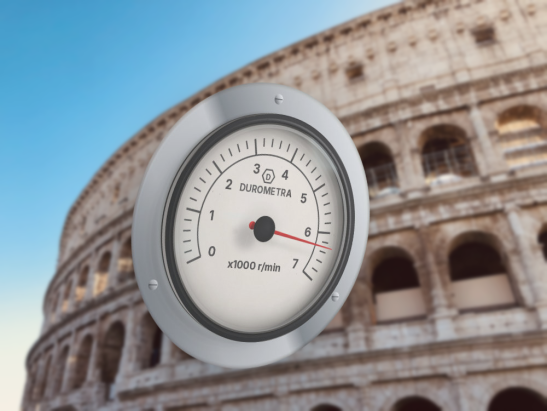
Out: rpm 6300
